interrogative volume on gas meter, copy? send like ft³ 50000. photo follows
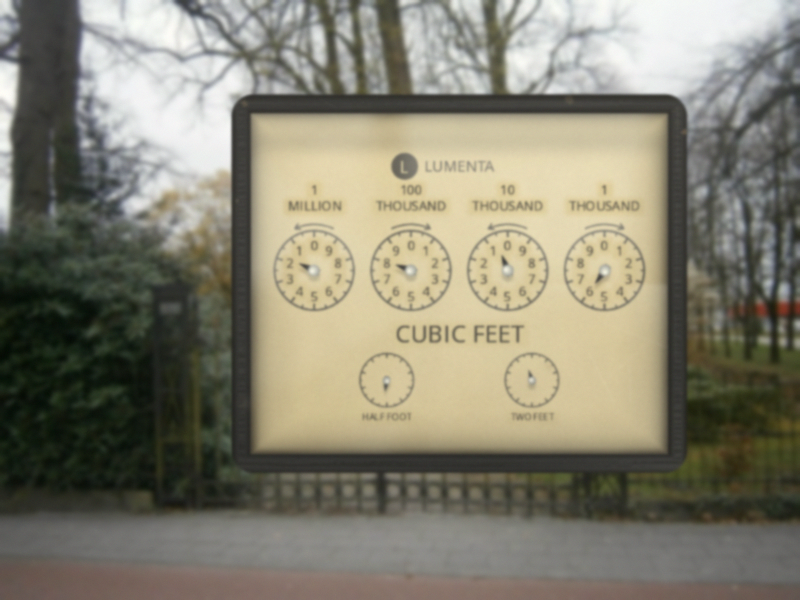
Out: ft³ 180600
